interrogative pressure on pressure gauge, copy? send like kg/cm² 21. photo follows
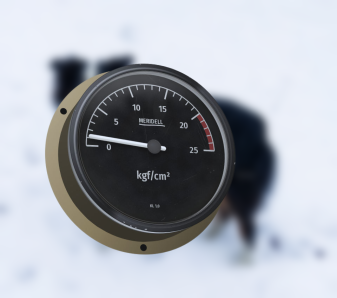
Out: kg/cm² 1
